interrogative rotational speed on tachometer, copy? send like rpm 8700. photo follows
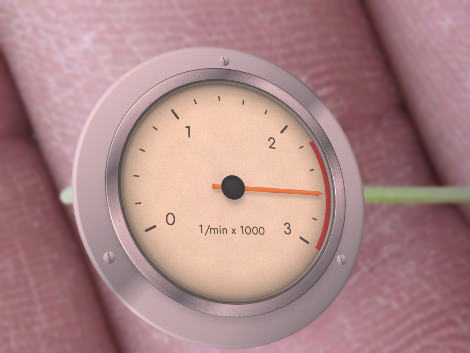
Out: rpm 2600
